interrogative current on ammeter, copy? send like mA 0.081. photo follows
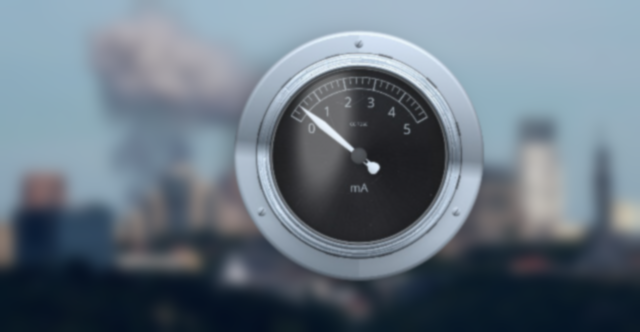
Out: mA 0.4
